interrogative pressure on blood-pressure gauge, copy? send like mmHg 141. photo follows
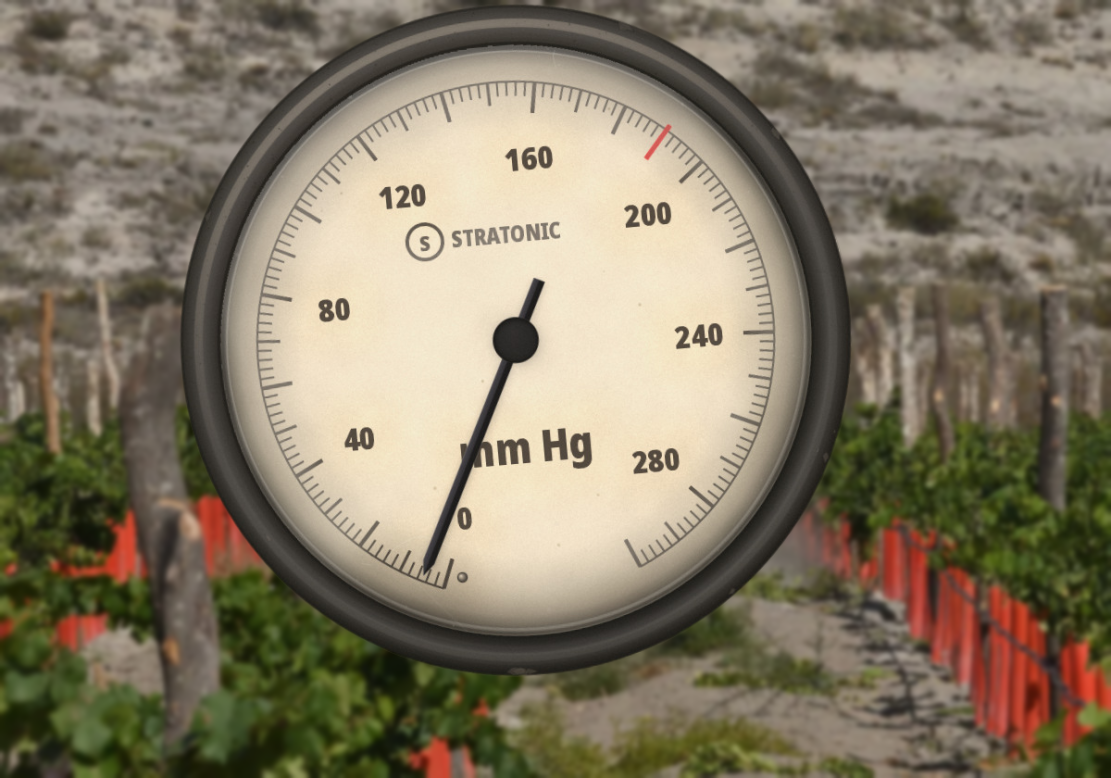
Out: mmHg 5
